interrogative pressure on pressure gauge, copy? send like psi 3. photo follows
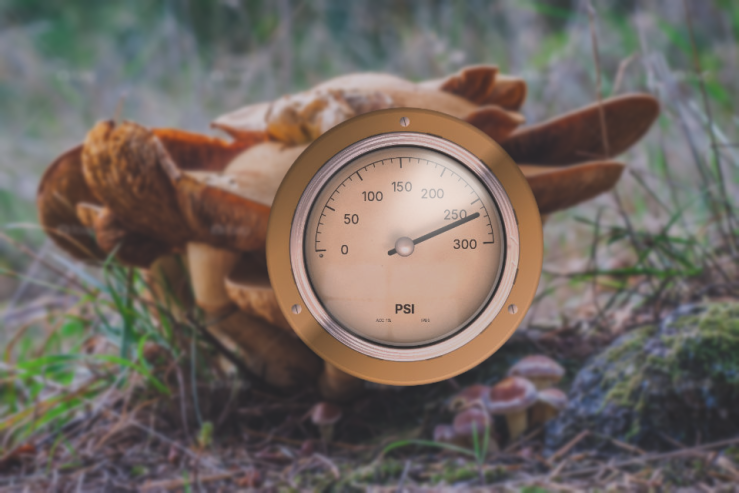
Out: psi 265
